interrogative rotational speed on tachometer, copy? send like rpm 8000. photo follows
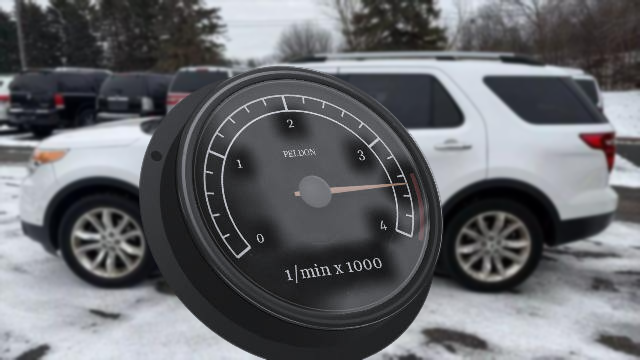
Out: rpm 3500
